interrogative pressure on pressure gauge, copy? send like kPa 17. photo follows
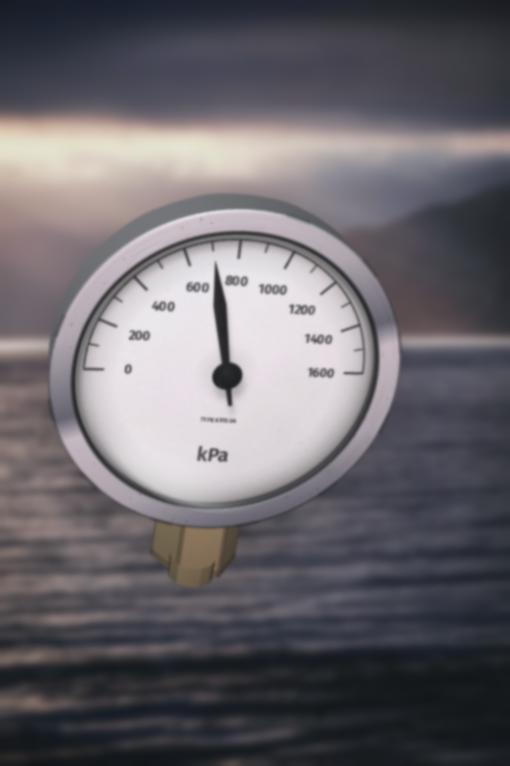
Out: kPa 700
